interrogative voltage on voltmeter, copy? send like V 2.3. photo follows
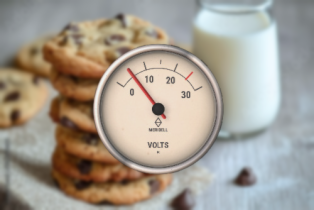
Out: V 5
